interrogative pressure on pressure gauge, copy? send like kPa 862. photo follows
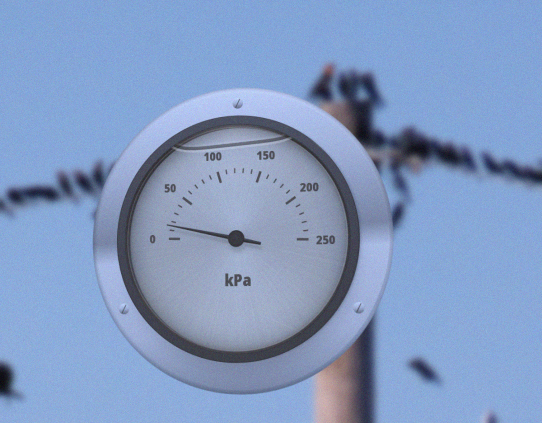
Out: kPa 15
